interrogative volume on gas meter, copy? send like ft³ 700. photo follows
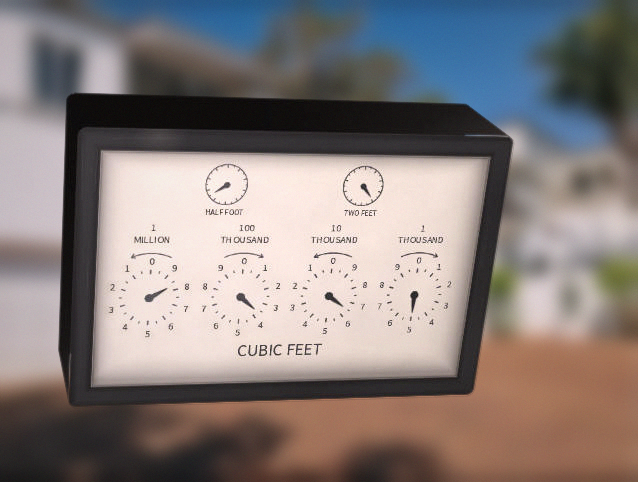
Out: ft³ 836500
